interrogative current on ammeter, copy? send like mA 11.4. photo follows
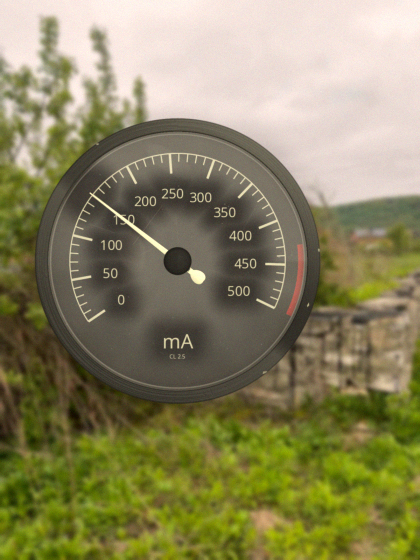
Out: mA 150
